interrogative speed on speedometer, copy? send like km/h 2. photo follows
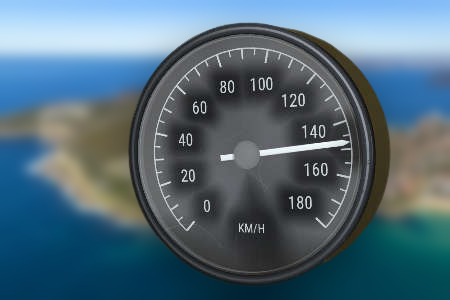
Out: km/h 147.5
